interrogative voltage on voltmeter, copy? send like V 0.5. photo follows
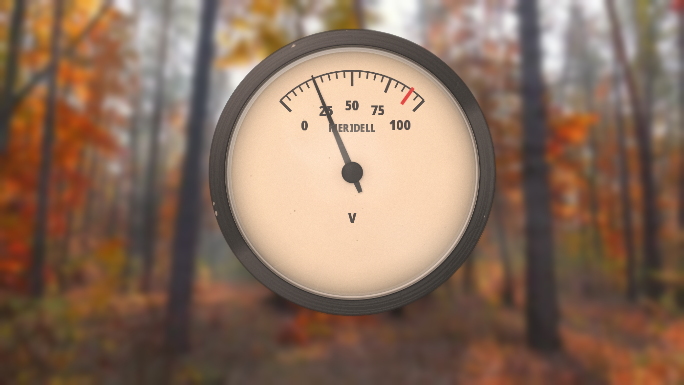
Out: V 25
